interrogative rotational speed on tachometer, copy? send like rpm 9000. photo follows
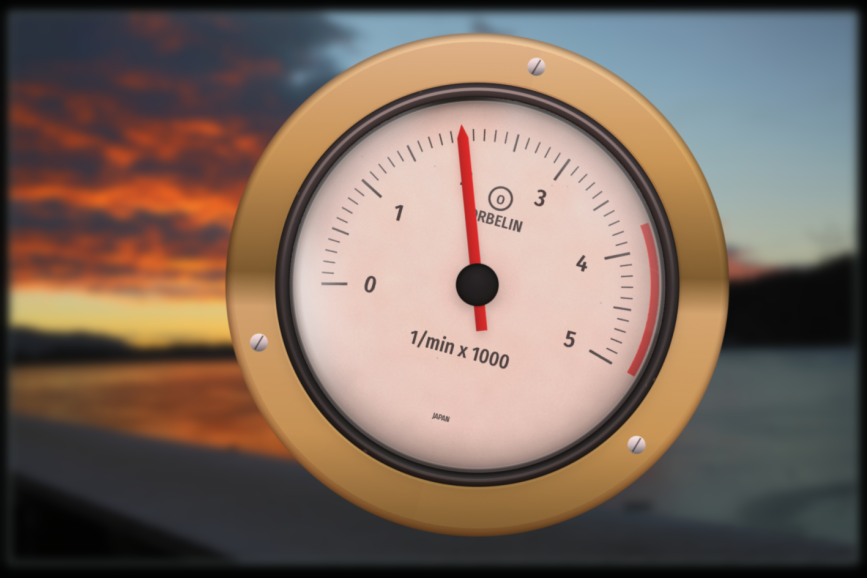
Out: rpm 2000
